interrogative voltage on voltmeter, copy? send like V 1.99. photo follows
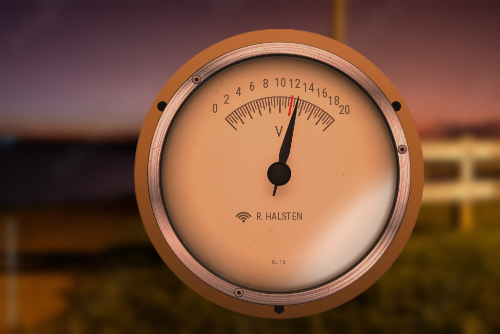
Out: V 13
